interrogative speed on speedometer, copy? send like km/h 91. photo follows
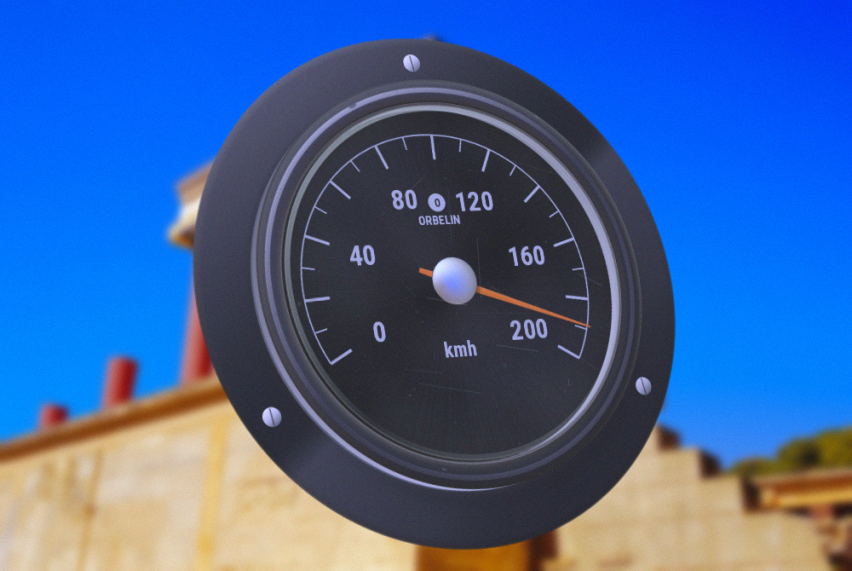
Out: km/h 190
